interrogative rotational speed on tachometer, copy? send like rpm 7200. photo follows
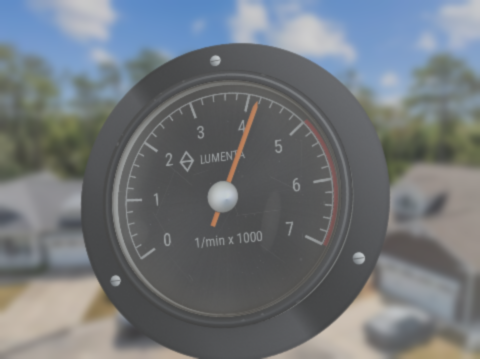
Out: rpm 4200
